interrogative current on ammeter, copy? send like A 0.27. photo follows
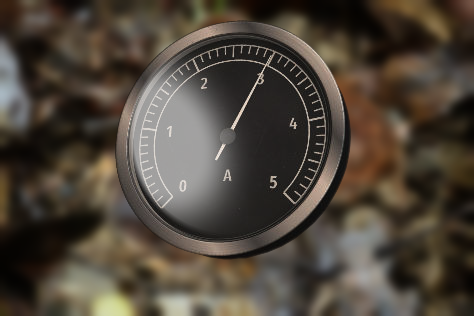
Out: A 3
